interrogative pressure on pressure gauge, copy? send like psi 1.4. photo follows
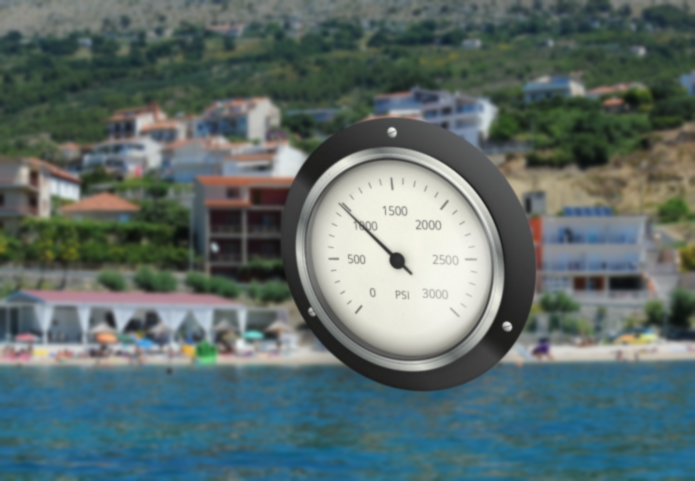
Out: psi 1000
